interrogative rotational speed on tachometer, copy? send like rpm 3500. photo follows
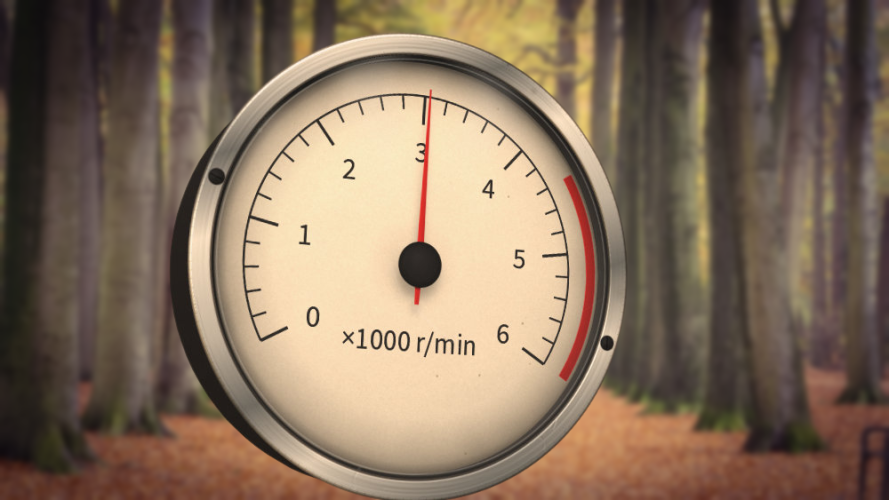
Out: rpm 3000
